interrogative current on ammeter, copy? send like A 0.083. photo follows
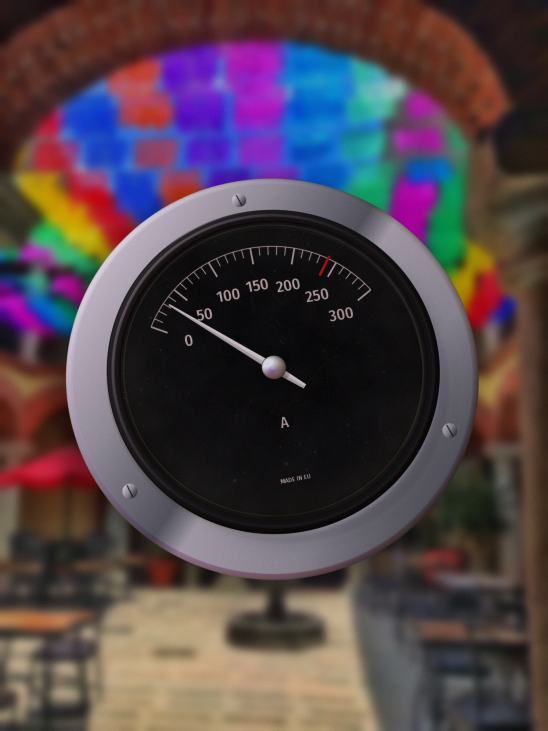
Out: A 30
